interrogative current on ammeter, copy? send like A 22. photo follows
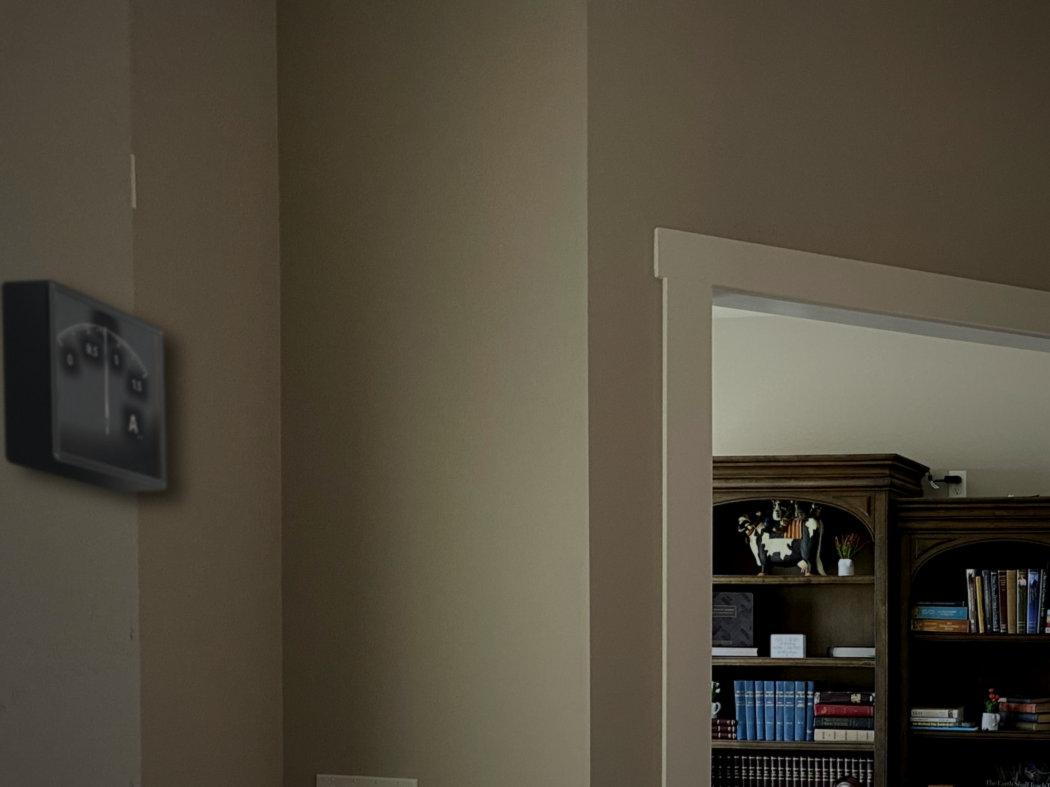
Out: A 0.75
